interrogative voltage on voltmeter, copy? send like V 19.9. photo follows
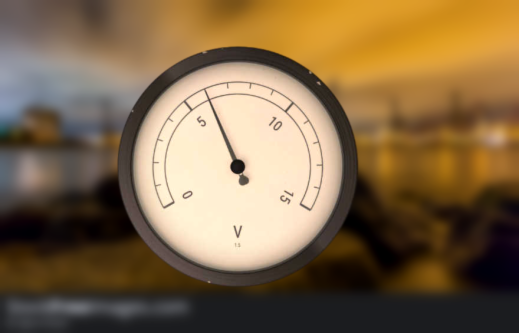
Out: V 6
